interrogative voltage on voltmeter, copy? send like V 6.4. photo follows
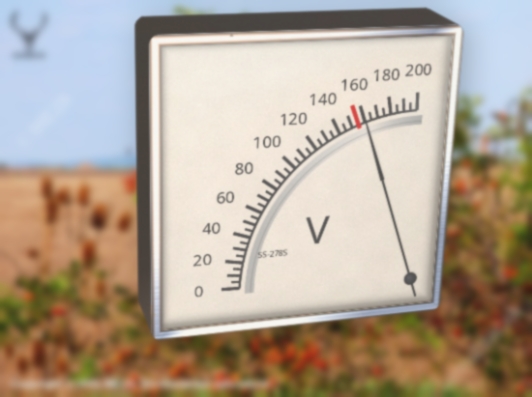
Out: V 160
